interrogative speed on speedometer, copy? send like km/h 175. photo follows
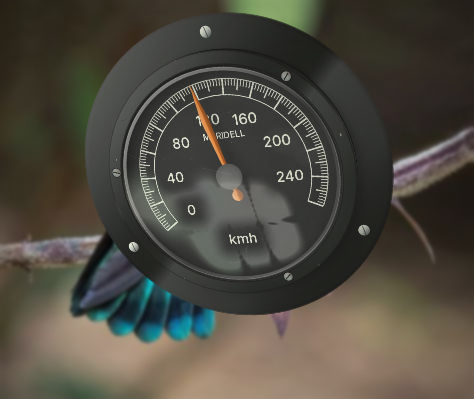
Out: km/h 120
